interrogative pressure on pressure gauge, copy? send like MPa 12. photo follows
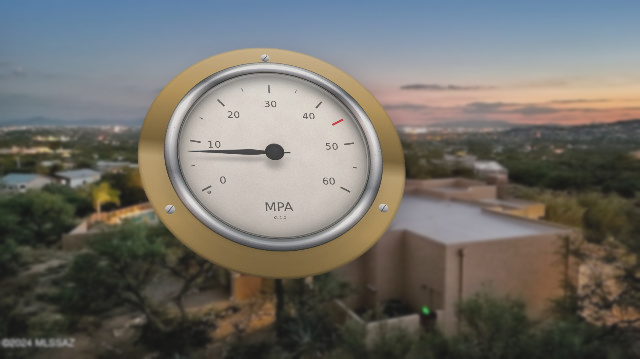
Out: MPa 7.5
